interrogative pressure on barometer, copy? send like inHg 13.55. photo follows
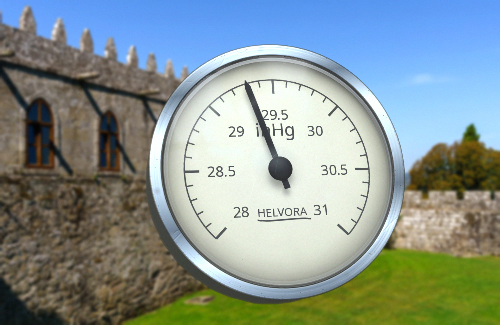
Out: inHg 29.3
